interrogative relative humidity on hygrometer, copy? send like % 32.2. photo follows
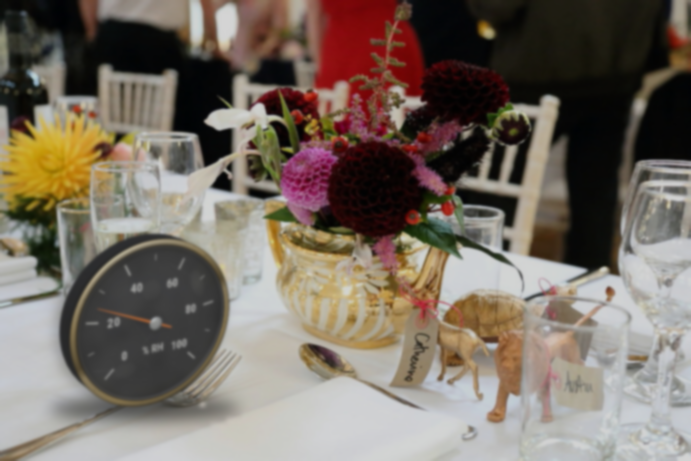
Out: % 25
